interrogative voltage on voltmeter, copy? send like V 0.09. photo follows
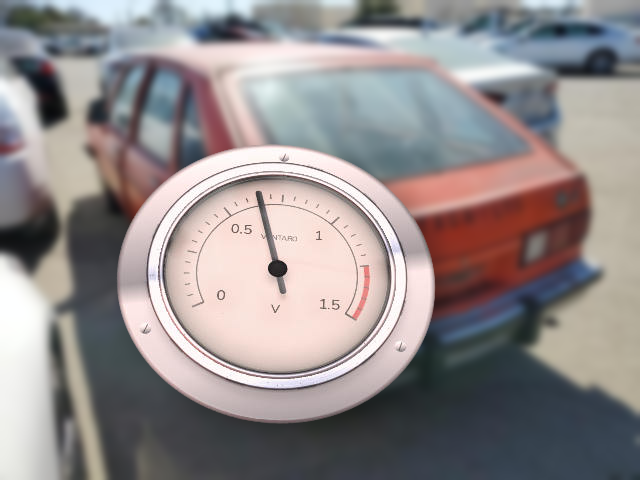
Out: V 0.65
